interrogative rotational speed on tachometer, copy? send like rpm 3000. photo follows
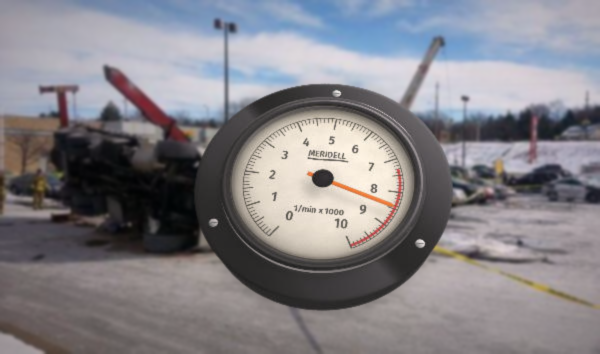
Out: rpm 8500
